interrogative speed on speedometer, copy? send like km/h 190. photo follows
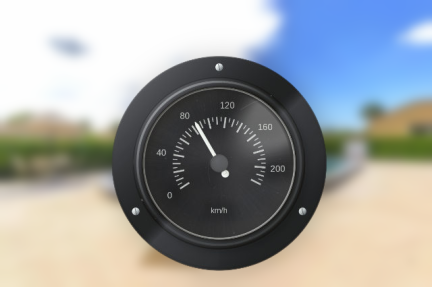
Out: km/h 85
